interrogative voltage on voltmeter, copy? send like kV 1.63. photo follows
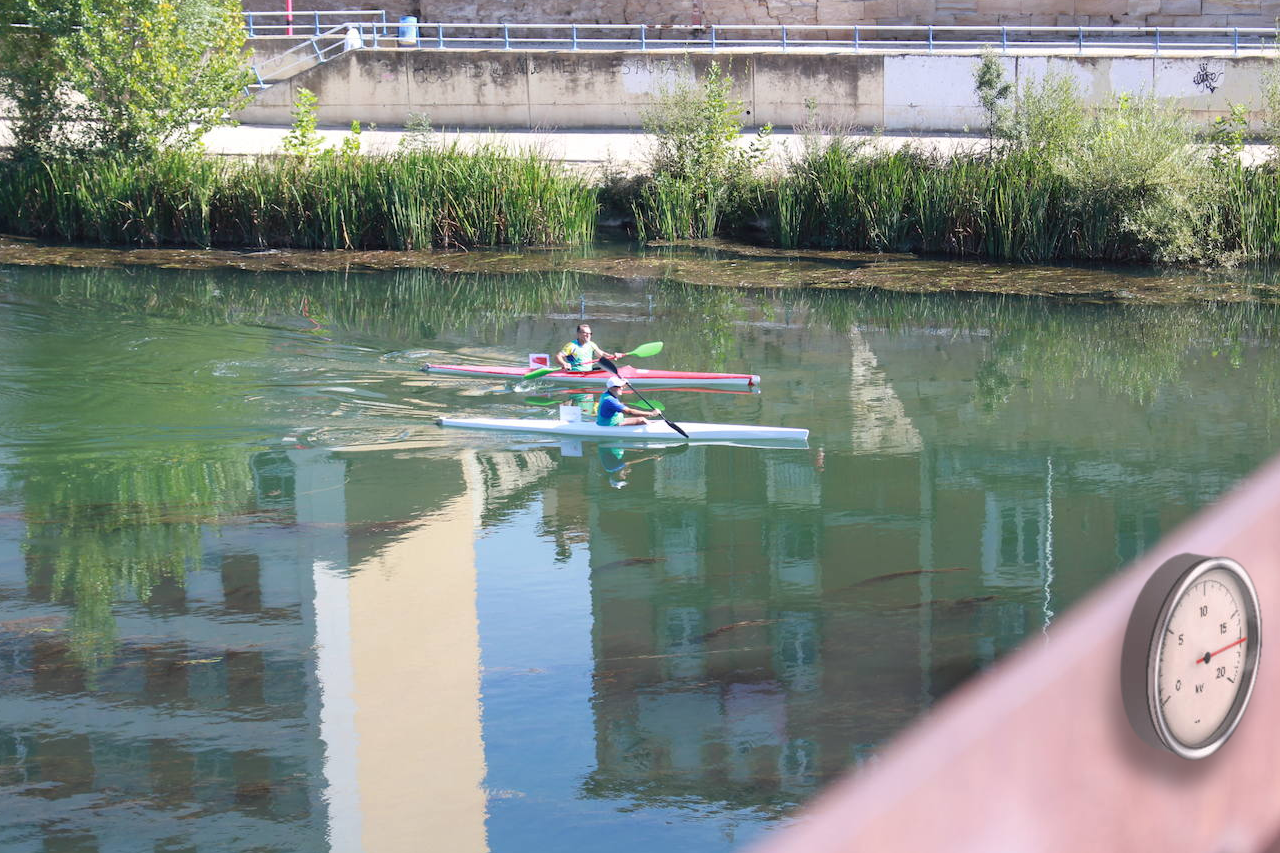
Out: kV 17
